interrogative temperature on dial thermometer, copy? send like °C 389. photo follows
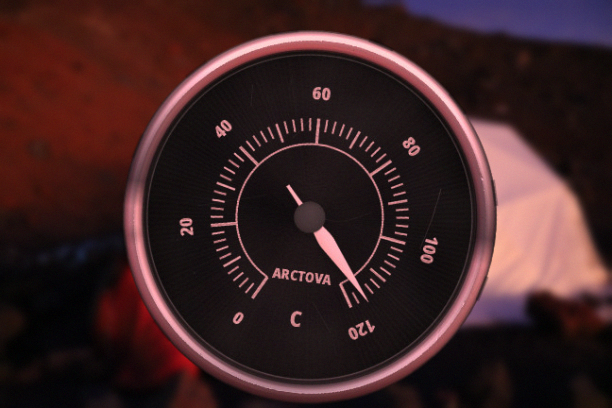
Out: °C 116
